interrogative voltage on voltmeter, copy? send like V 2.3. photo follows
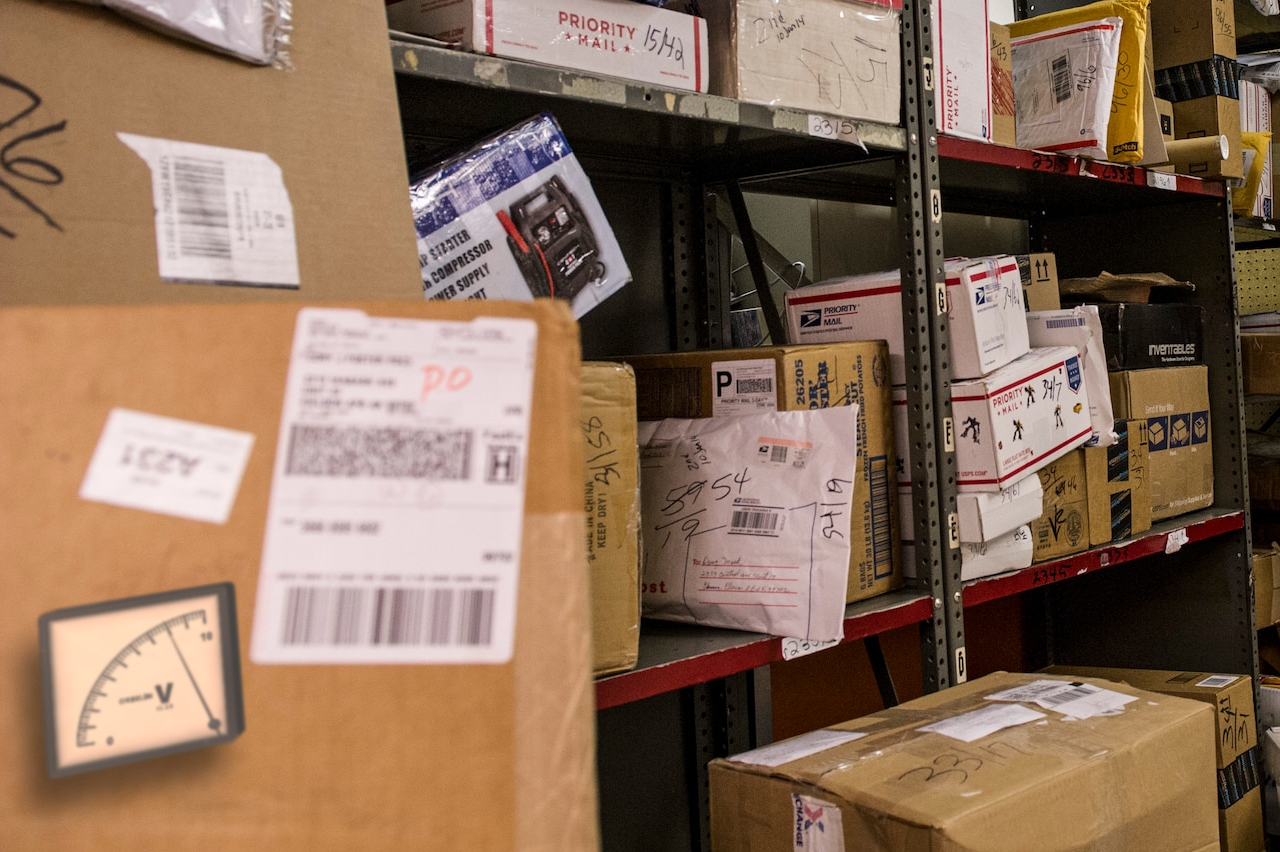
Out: V 8
